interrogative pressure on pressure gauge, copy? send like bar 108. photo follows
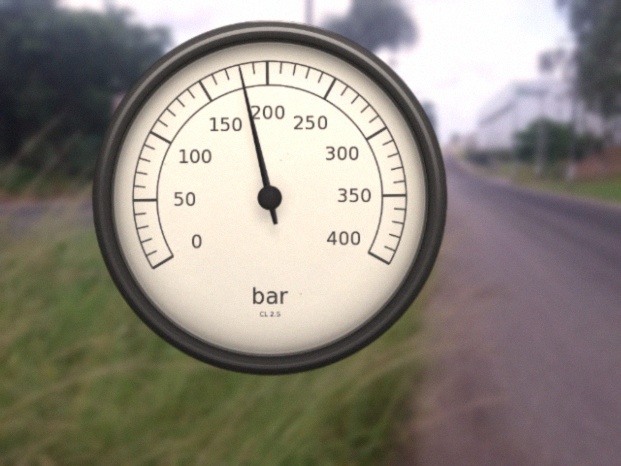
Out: bar 180
